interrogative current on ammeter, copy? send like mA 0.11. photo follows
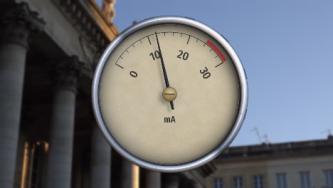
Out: mA 12
